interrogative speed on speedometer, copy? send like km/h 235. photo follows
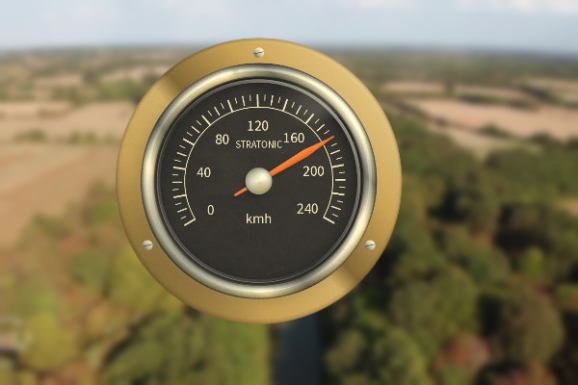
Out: km/h 180
